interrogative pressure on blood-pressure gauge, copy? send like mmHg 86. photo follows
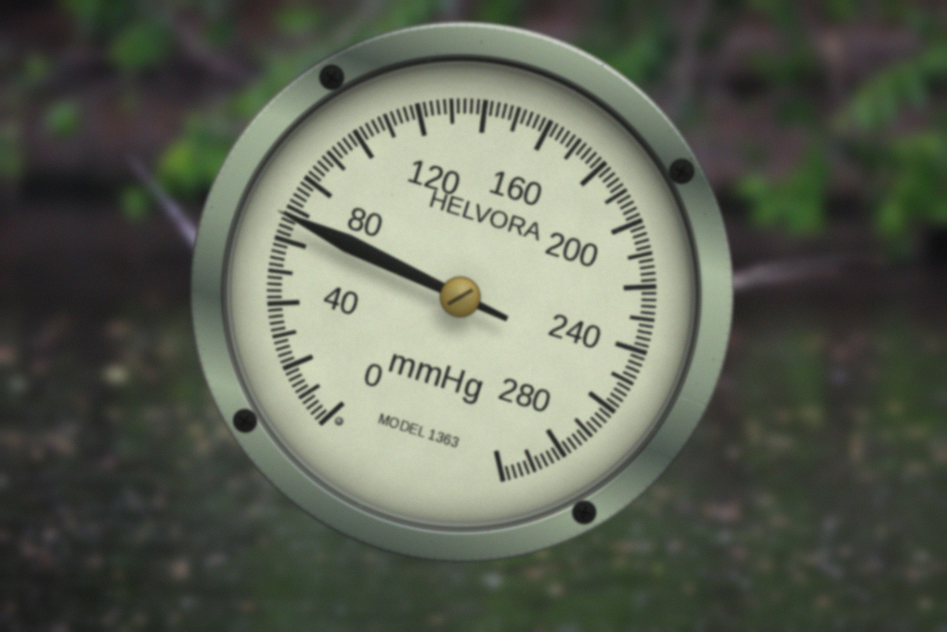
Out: mmHg 68
